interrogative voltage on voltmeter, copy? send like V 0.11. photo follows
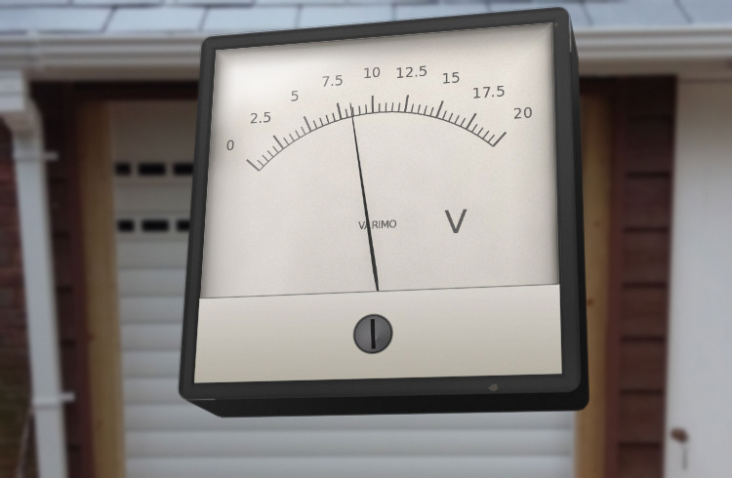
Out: V 8.5
